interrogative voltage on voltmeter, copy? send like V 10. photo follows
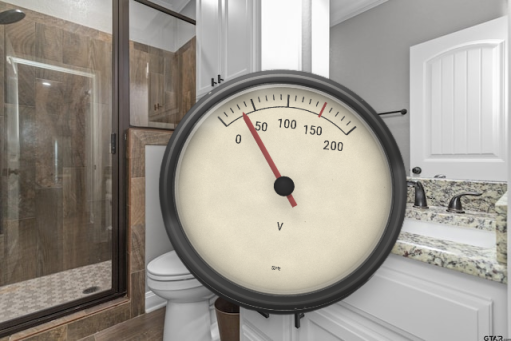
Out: V 30
